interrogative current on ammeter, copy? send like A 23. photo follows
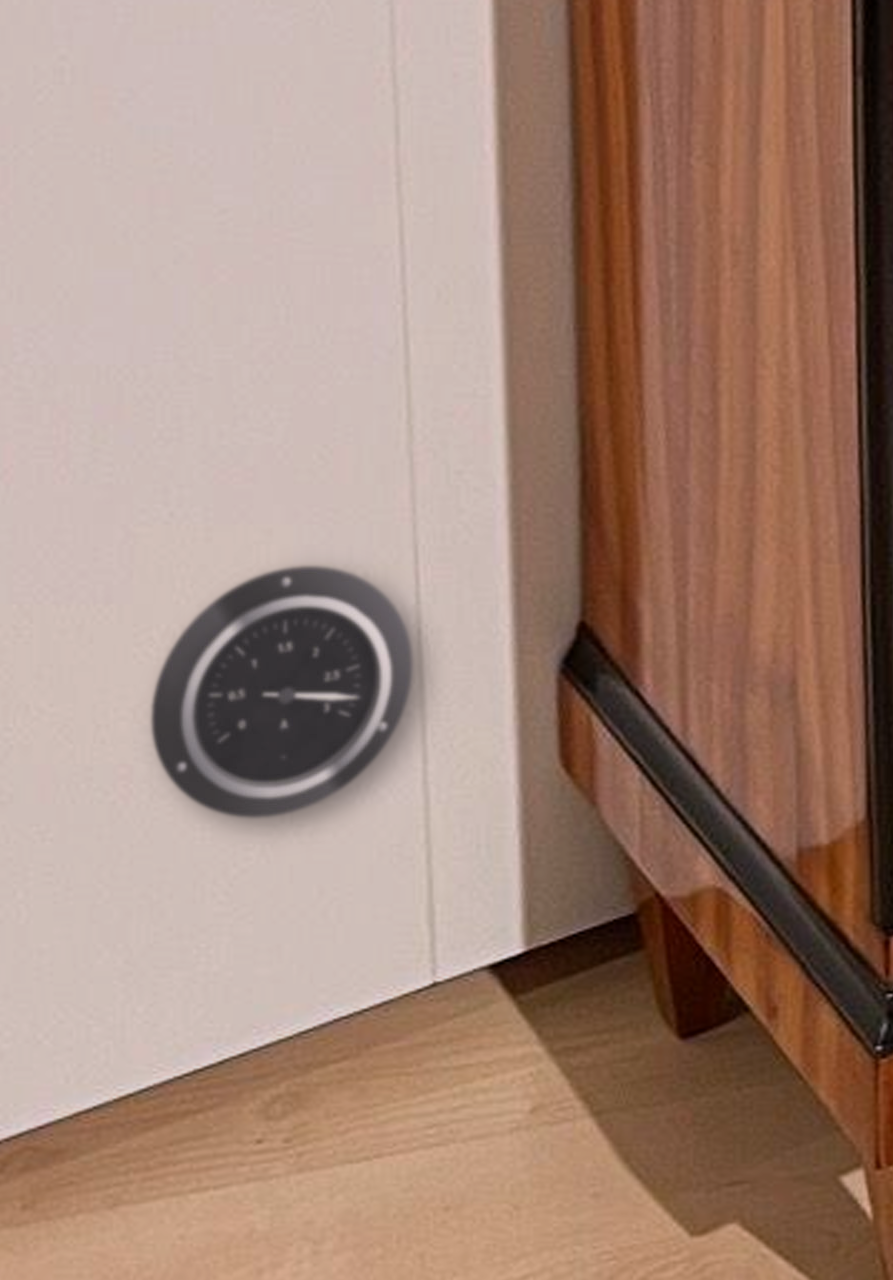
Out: A 2.8
